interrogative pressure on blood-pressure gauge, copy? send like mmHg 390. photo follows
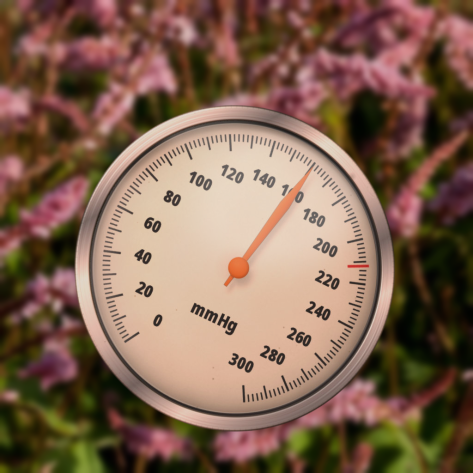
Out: mmHg 160
